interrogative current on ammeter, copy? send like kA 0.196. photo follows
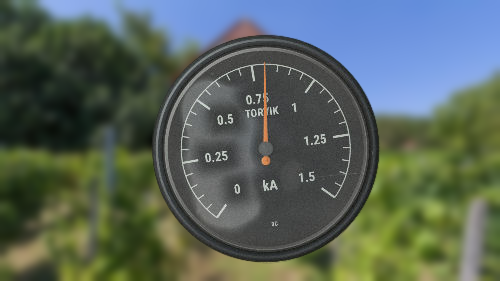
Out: kA 0.8
